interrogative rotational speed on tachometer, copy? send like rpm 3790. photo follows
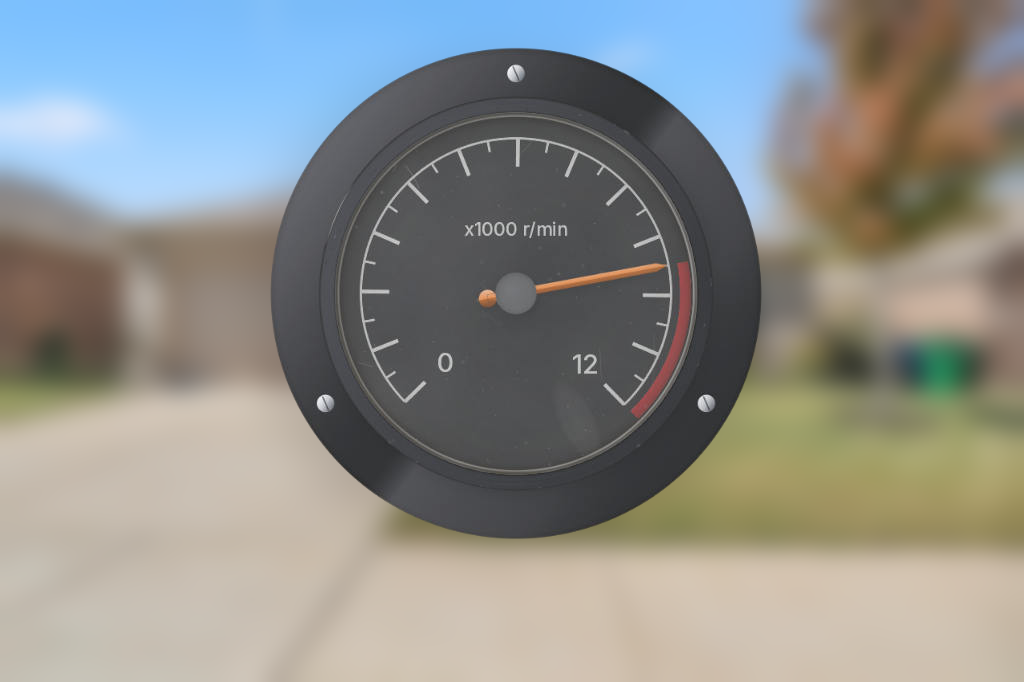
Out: rpm 9500
